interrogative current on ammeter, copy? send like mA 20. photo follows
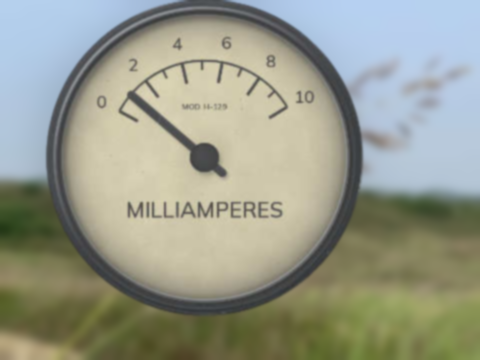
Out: mA 1
